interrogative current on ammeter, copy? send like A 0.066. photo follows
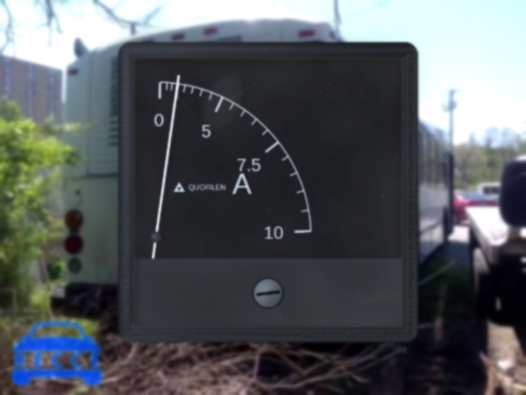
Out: A 2.5
